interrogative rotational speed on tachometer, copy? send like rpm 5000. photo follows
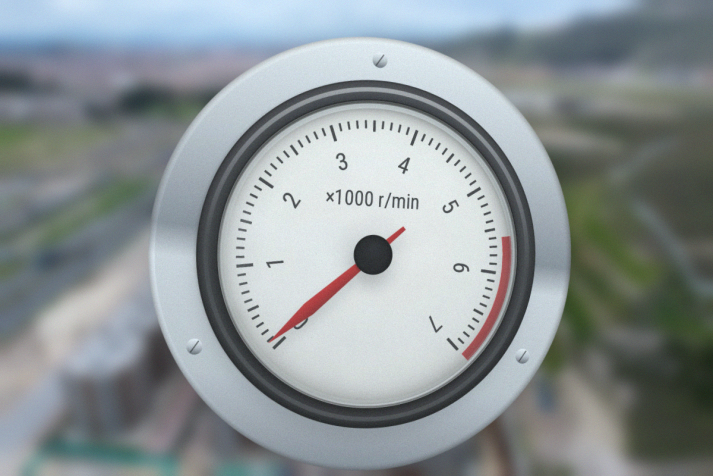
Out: rpm 100
